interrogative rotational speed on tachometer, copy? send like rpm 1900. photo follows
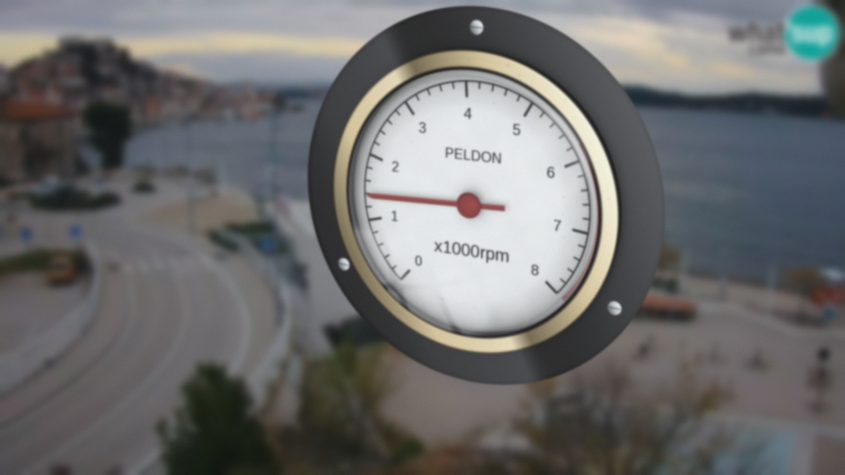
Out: rpm 1400
